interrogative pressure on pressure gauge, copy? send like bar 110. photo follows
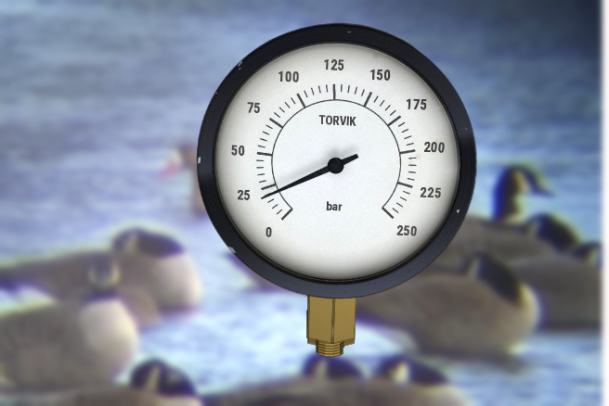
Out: bar 20
